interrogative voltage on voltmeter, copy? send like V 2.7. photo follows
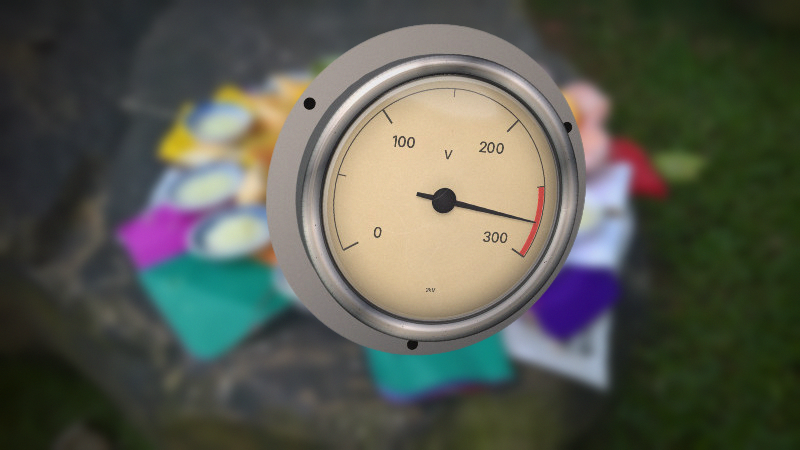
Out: V 275
